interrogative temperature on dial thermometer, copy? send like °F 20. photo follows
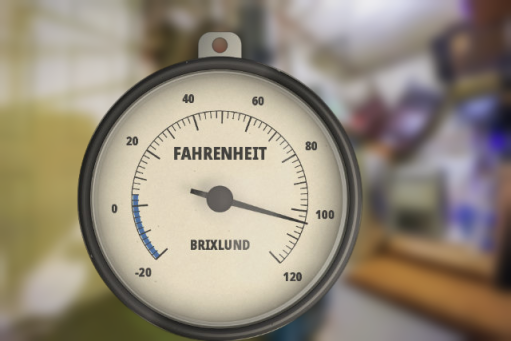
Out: °F 104
